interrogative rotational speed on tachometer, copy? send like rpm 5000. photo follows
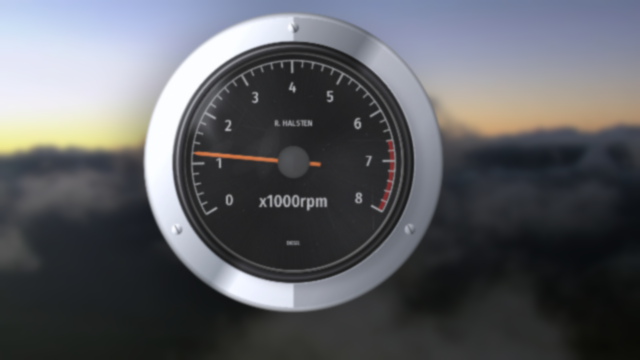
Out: rpm 1200
